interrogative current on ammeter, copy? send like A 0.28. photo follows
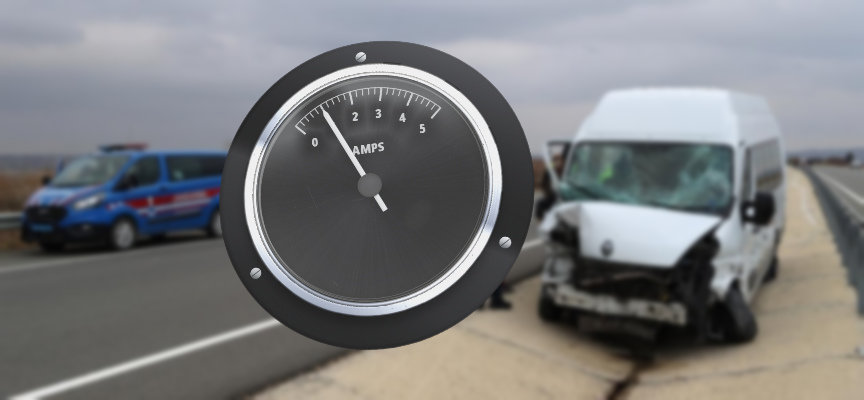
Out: A 1
